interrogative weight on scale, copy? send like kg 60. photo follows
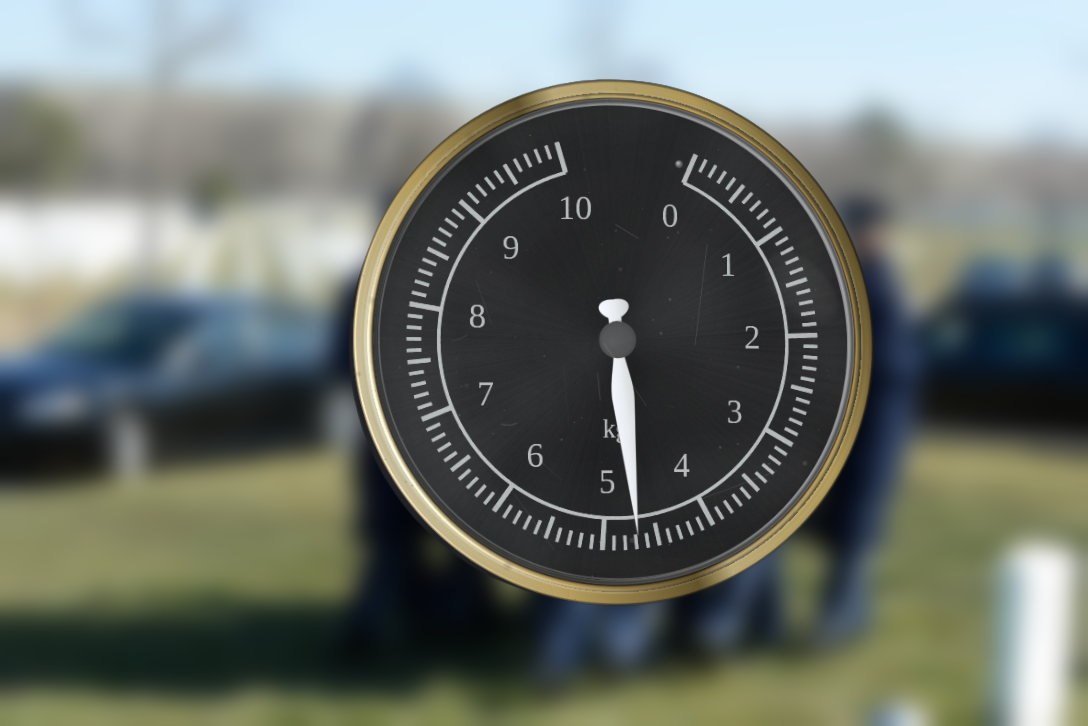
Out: kg 4.7
